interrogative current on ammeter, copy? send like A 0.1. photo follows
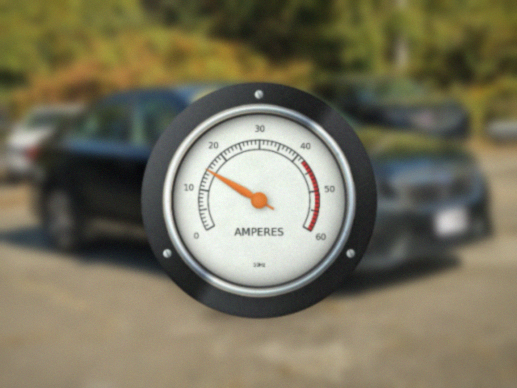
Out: A 15
